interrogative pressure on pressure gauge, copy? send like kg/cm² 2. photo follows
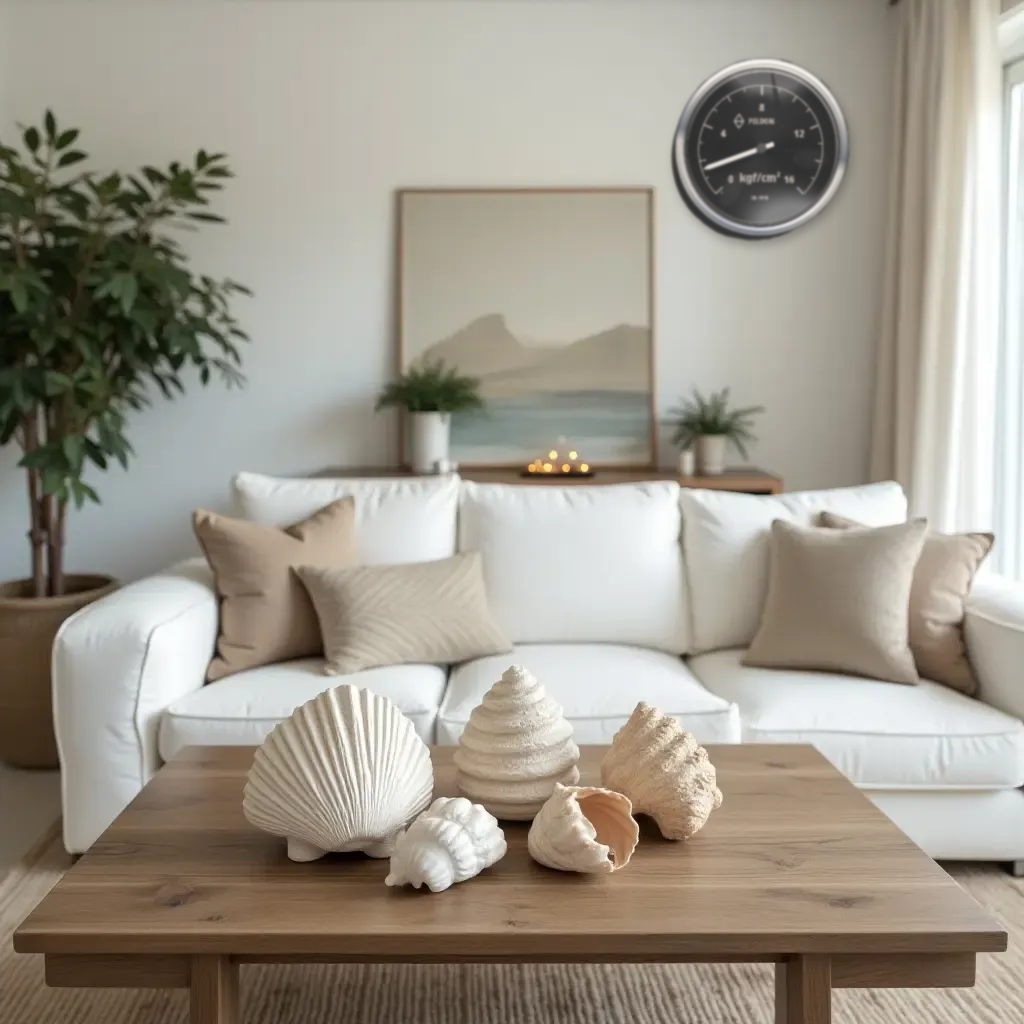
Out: kg/cm² 1.5
